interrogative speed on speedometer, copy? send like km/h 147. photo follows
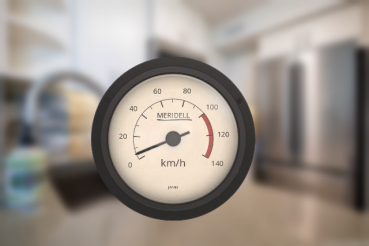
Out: km/h 5
